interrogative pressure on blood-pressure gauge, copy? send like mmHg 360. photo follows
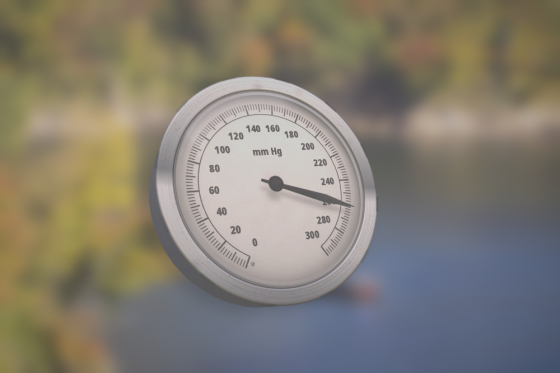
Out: mmHg 260
